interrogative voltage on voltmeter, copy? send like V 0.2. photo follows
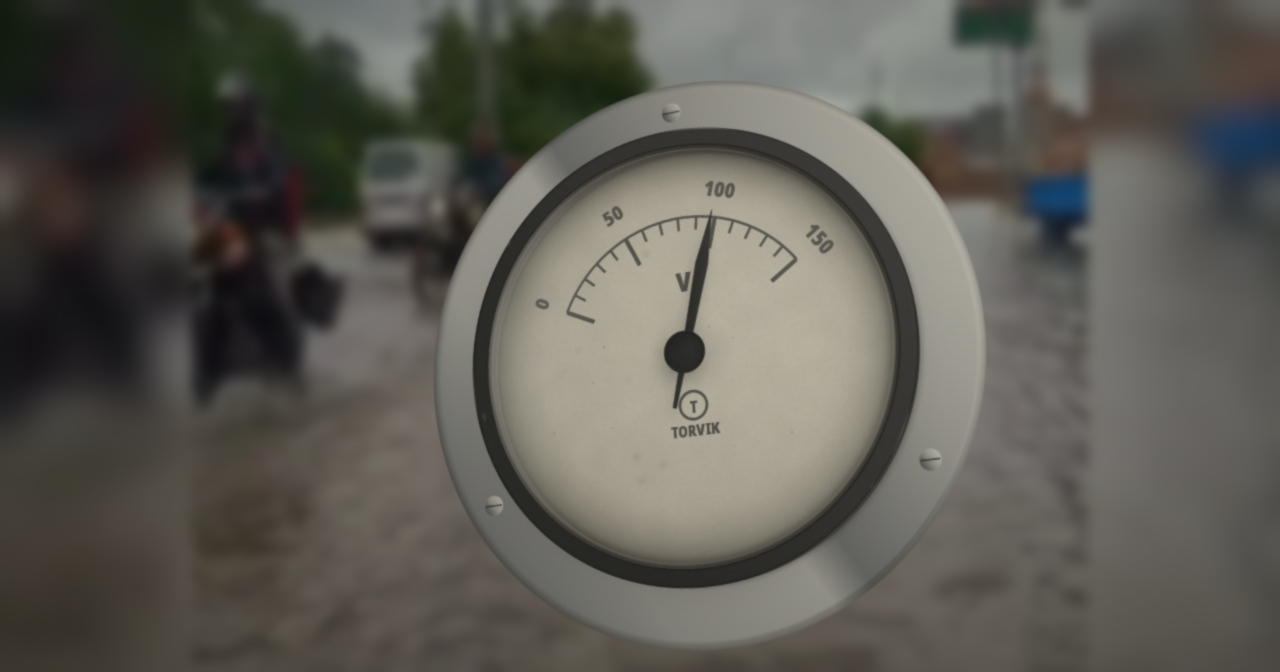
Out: V 100
